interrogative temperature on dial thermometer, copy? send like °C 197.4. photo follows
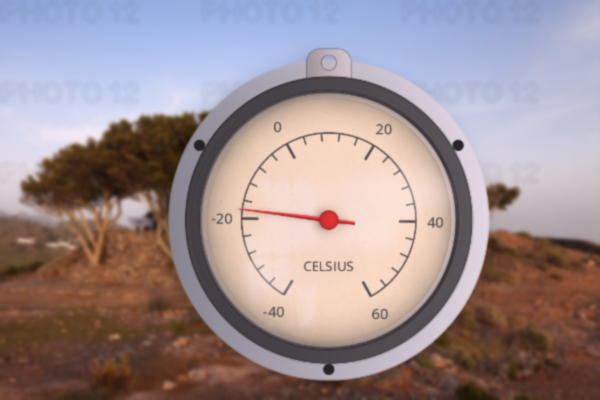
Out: °C -18
